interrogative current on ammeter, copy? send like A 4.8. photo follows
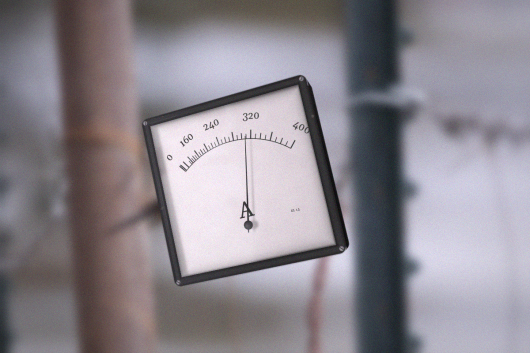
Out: A 310
